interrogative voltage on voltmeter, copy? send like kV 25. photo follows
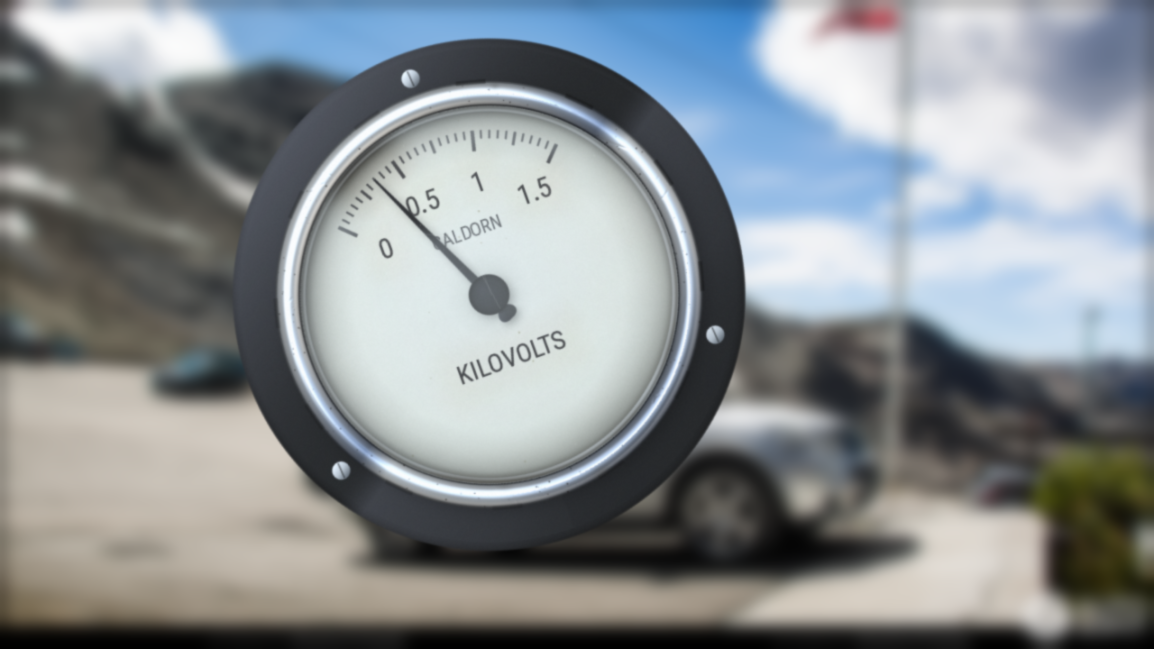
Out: kV 0.35
